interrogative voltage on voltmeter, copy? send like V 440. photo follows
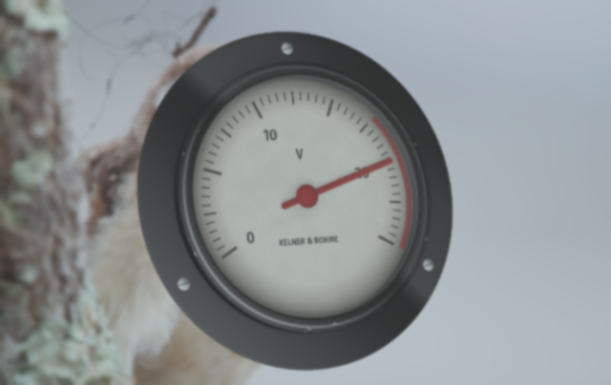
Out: V 20
